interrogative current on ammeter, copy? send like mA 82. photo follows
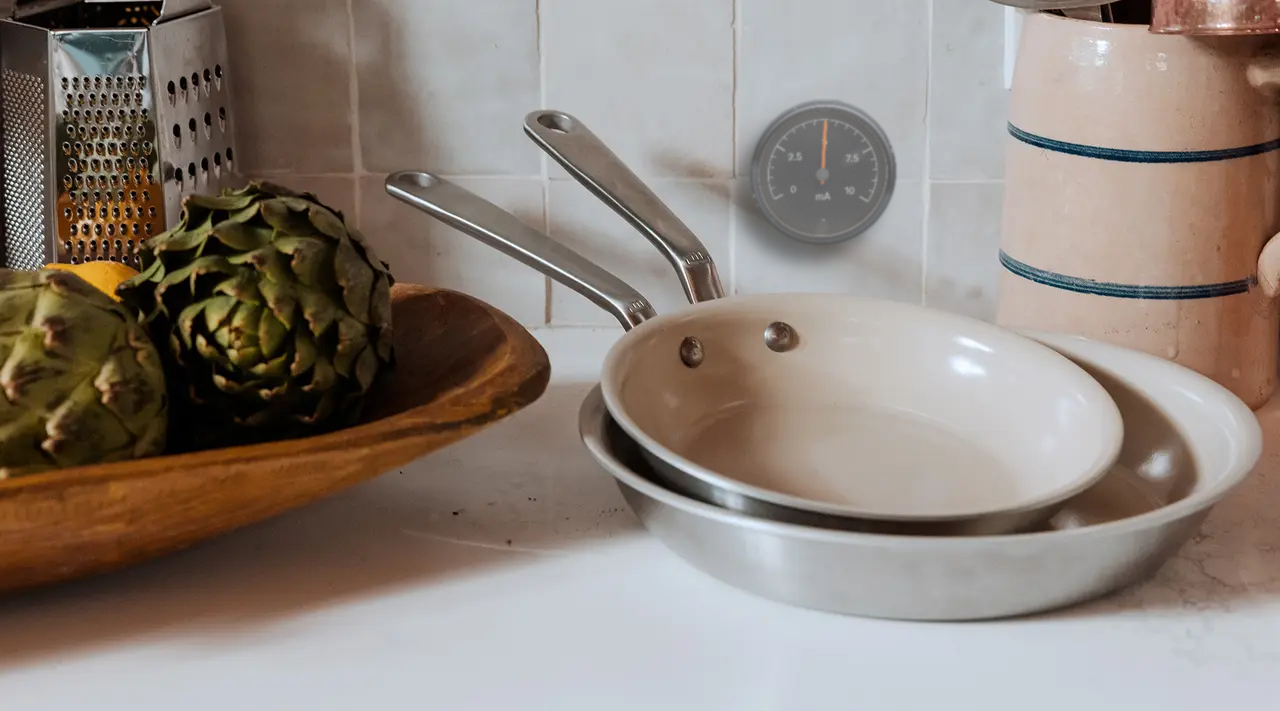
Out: mA 5
